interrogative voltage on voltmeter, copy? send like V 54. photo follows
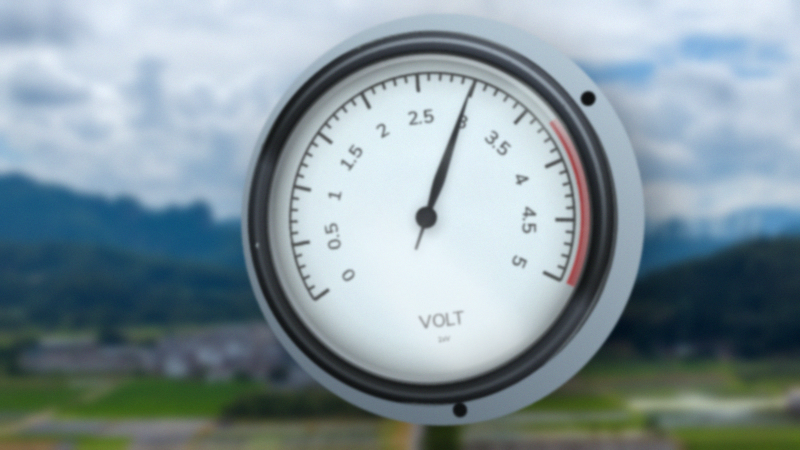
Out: V 3
